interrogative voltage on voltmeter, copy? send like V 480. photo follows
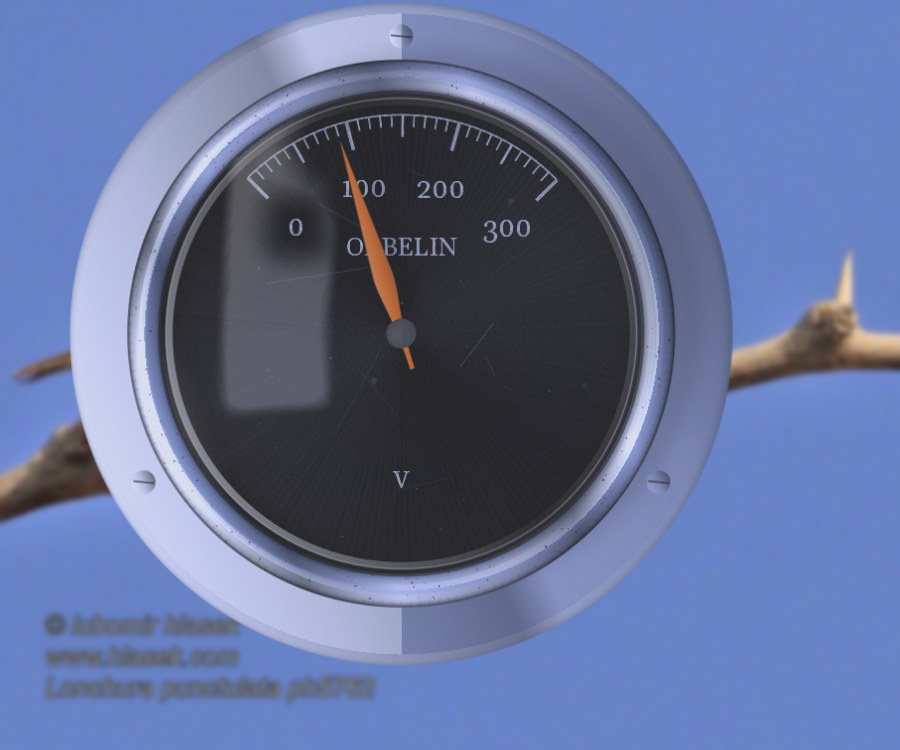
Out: V 90
